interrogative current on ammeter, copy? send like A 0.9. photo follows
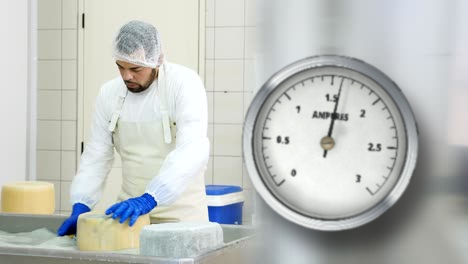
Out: A 1.6
